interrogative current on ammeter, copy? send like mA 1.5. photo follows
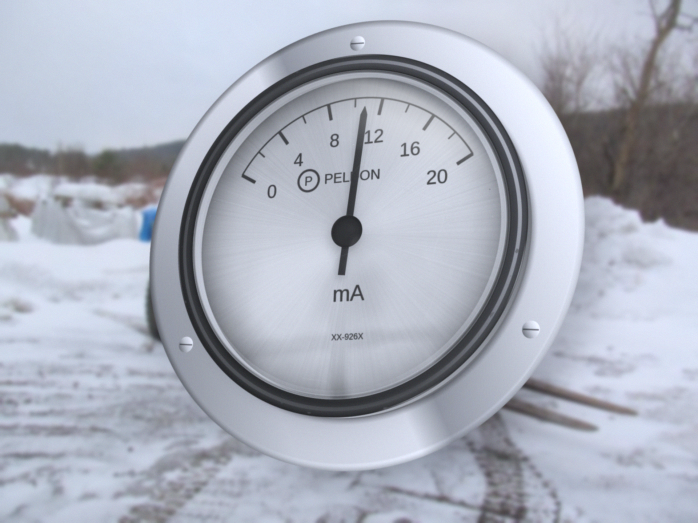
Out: mA 11
